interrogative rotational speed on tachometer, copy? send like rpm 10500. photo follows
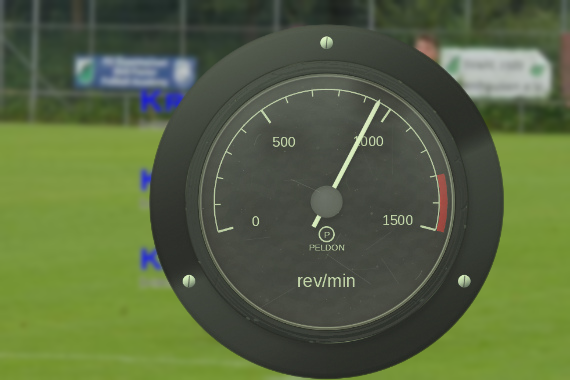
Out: rpm 950
